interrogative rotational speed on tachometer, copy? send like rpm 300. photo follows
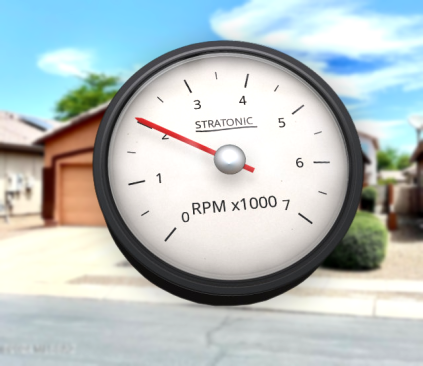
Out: rpm 2000
